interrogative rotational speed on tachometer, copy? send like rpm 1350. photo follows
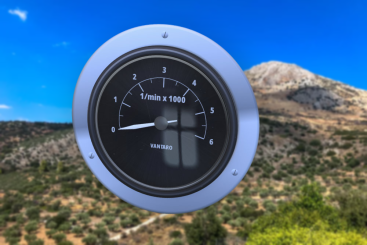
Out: rpm 0
